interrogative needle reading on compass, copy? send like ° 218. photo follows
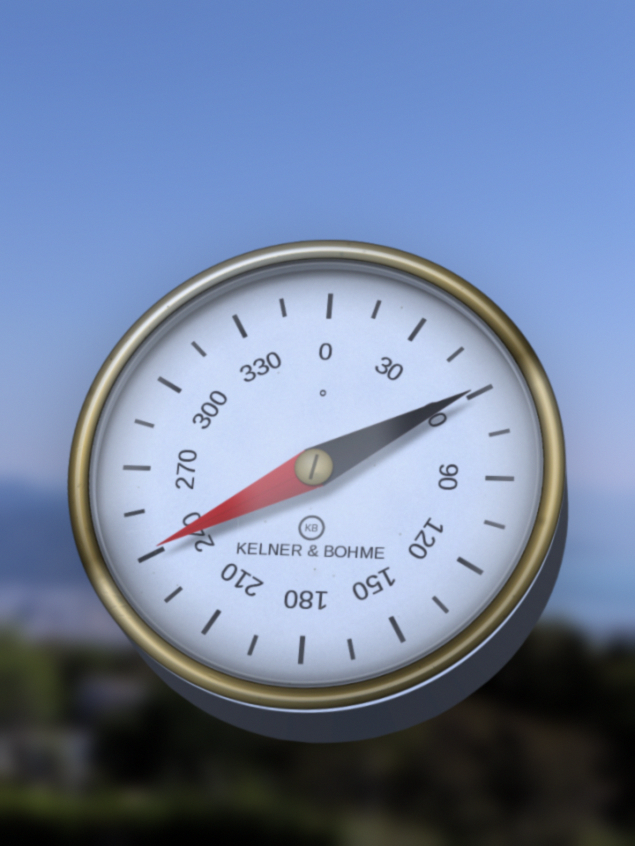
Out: ° 240
